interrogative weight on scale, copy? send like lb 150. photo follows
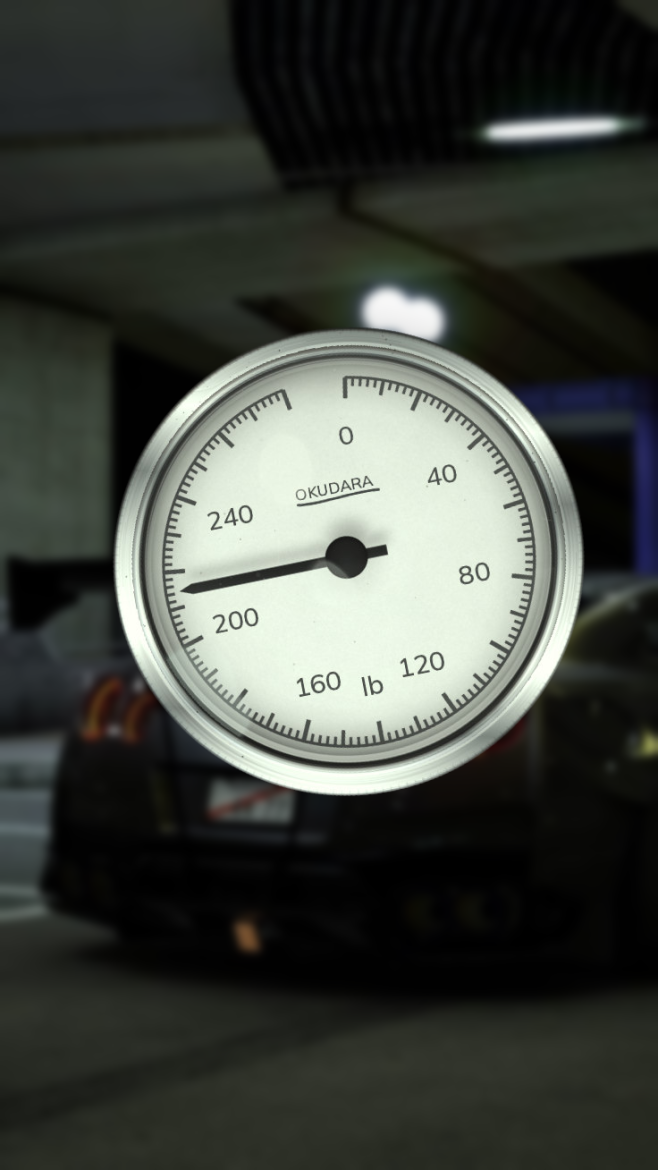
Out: lb 214
